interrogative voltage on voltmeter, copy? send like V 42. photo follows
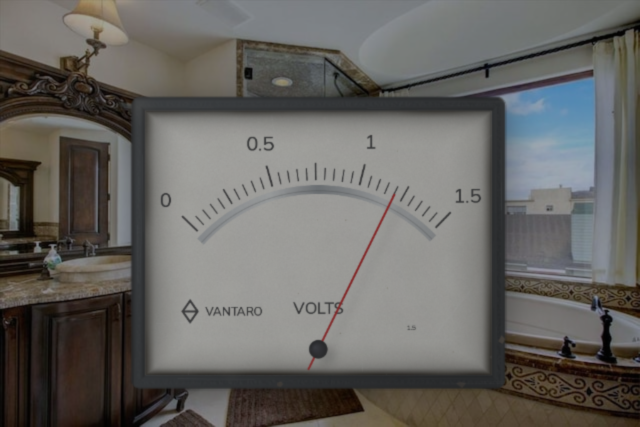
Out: V 1.2
